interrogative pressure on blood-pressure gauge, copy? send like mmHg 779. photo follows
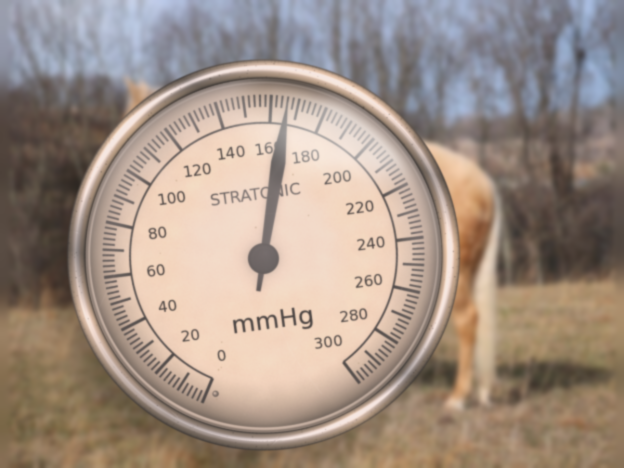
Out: mmHg 166
